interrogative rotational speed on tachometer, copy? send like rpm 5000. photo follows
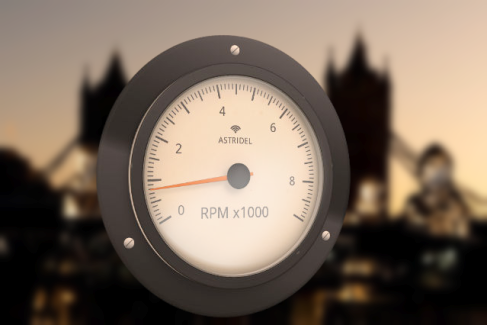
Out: rpm 800
